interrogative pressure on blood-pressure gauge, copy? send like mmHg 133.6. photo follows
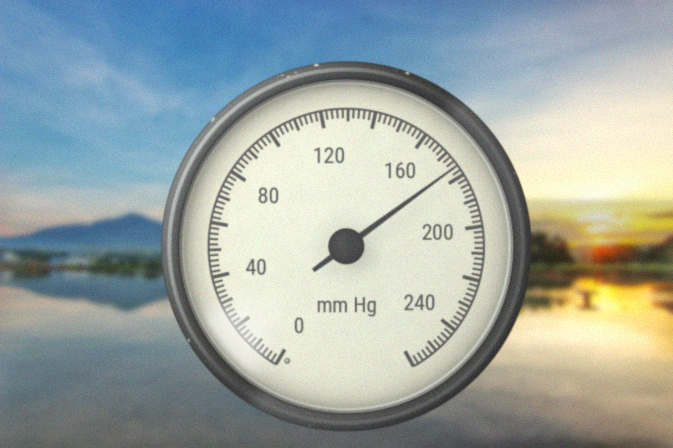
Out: mmHg 176
